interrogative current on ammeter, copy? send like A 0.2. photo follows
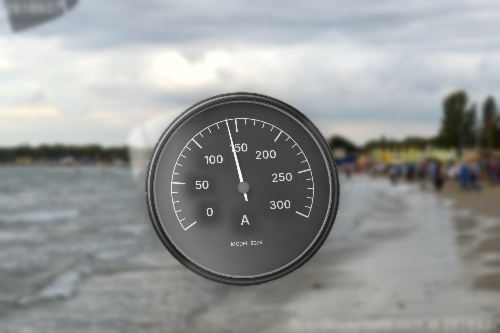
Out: A 140
